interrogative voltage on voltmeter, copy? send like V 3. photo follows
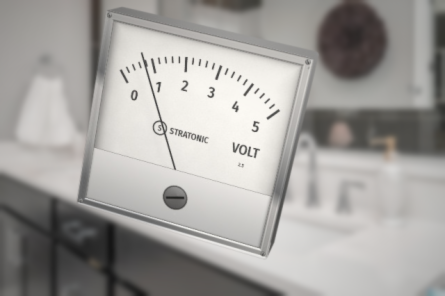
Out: V 0.8
